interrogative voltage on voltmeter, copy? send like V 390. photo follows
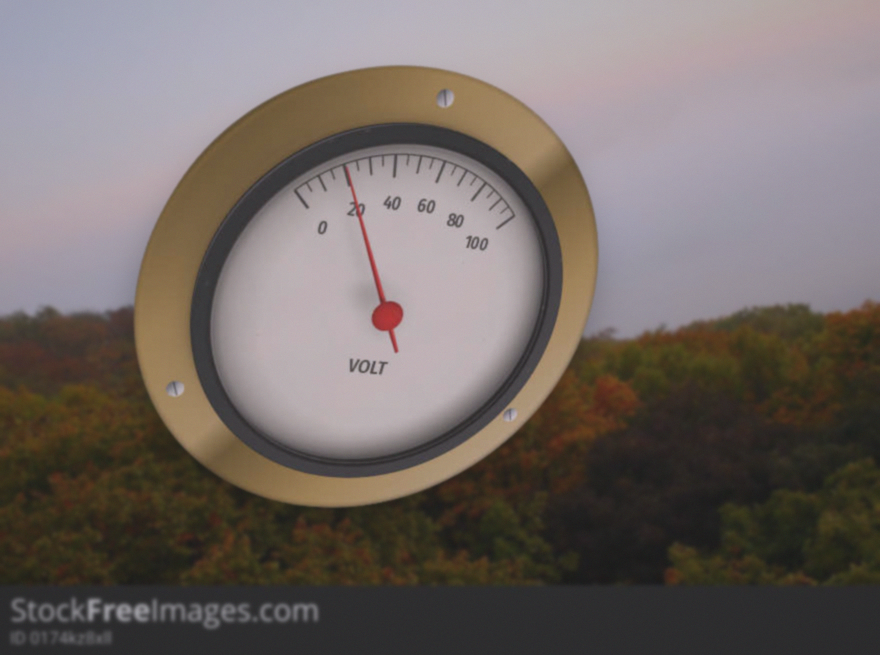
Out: V 20
